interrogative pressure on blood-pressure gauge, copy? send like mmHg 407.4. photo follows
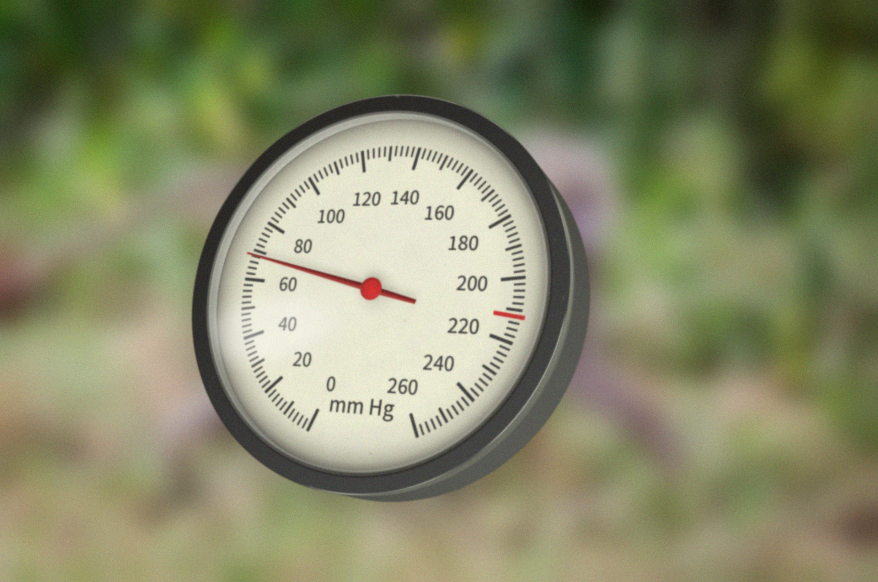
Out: mmHg 68
